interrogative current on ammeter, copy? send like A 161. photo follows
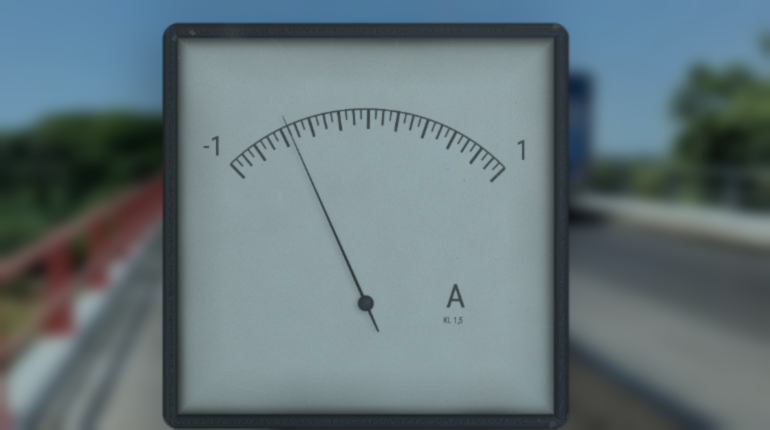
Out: A -0.55
